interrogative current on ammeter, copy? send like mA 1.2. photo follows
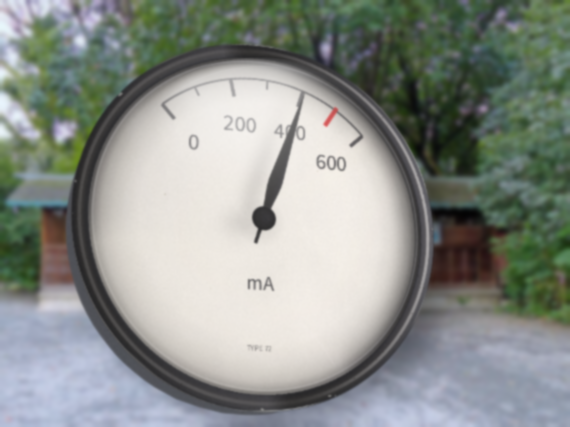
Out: mA 400
